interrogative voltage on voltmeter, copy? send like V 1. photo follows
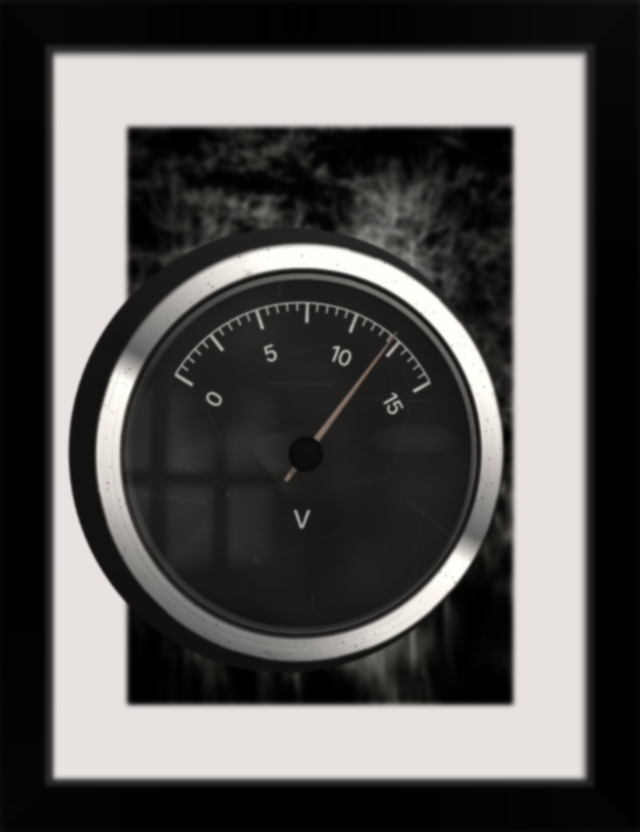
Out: V 12
